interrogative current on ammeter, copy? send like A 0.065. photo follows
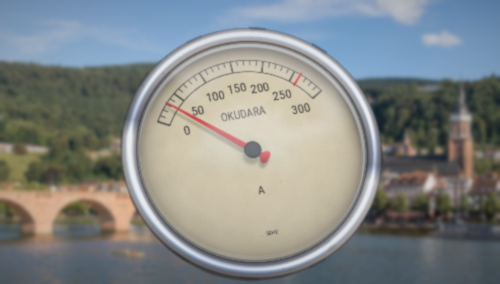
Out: A 30
